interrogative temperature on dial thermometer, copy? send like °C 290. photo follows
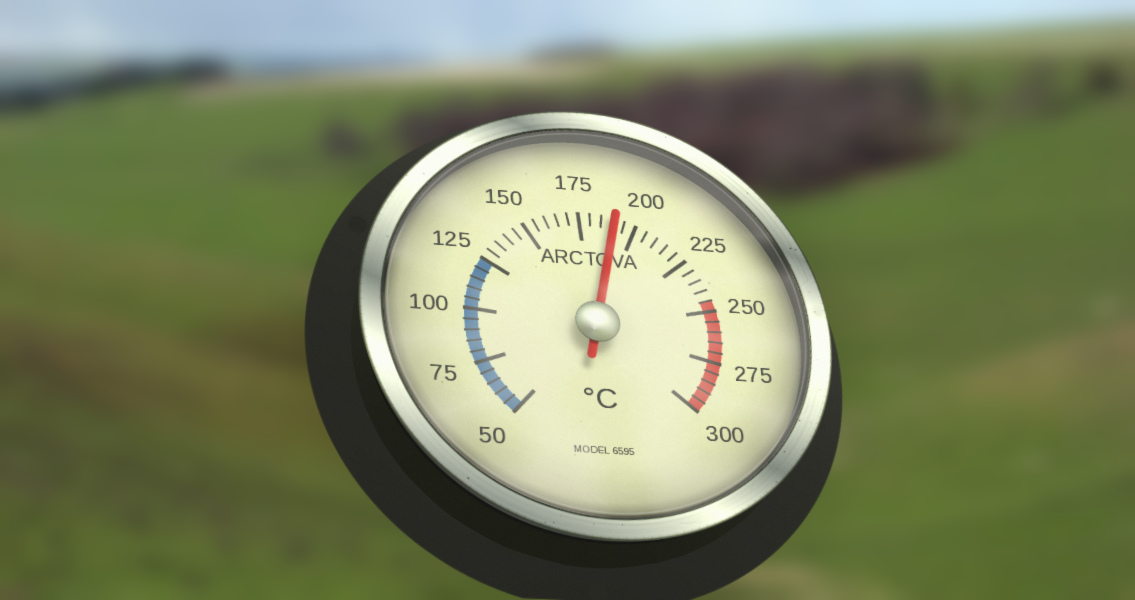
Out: °C 190
